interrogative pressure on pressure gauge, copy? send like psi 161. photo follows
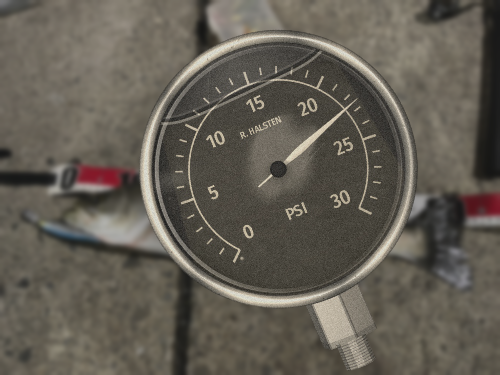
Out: psi 22.5
